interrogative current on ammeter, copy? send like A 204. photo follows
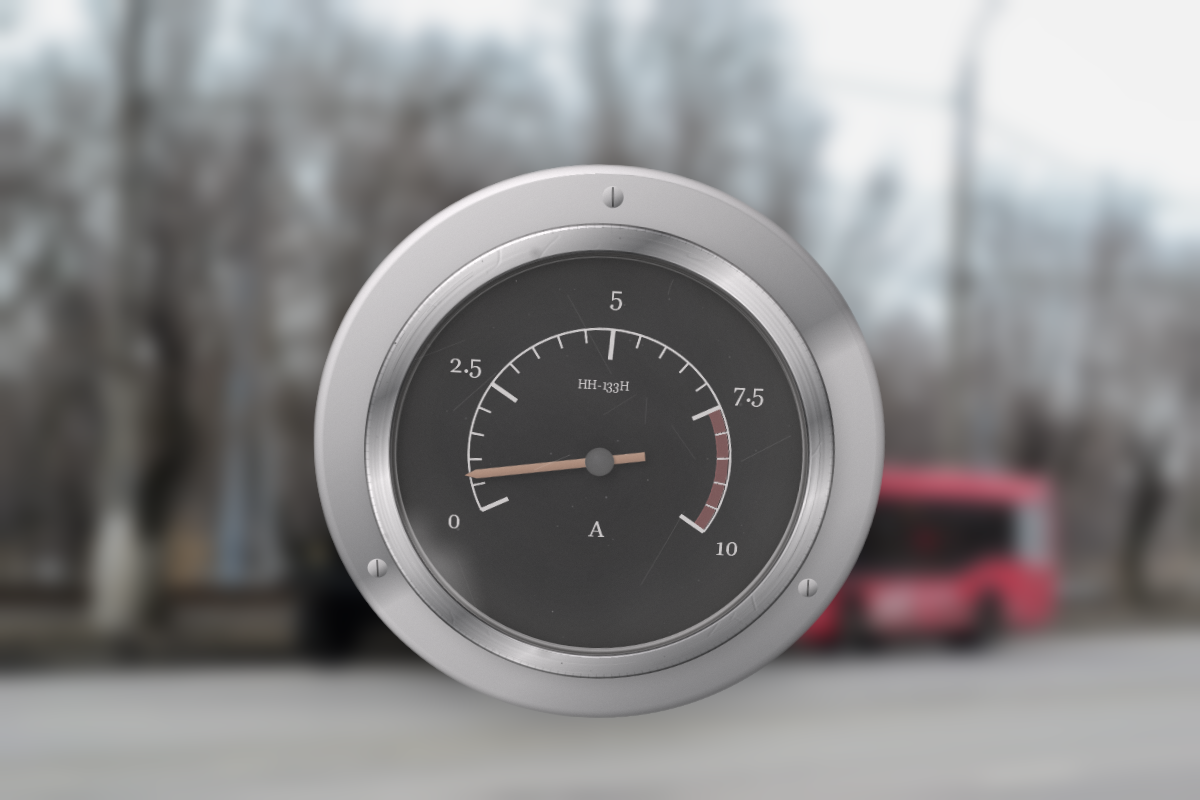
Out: A 0.75
